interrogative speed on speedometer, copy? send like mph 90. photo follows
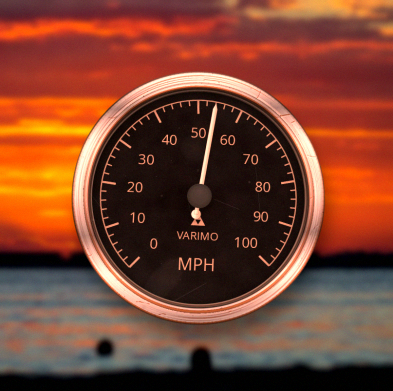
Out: mph 54
